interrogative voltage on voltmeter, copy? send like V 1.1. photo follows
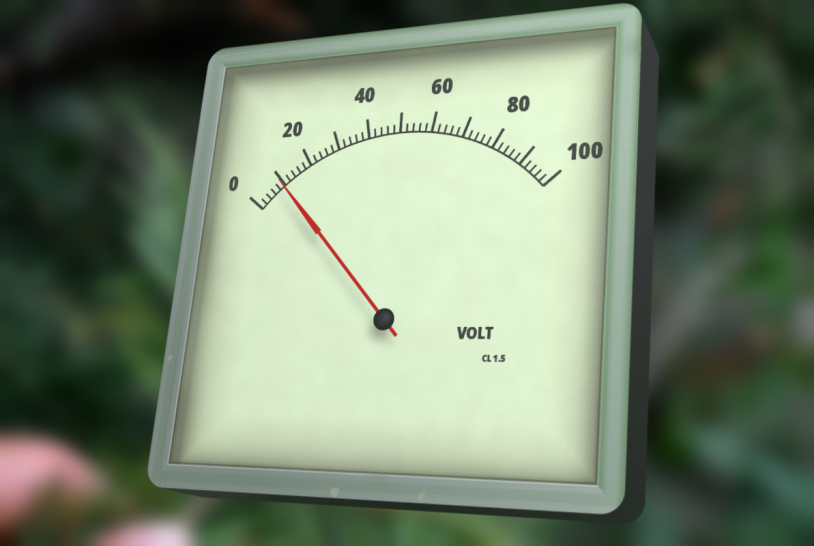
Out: V 10
